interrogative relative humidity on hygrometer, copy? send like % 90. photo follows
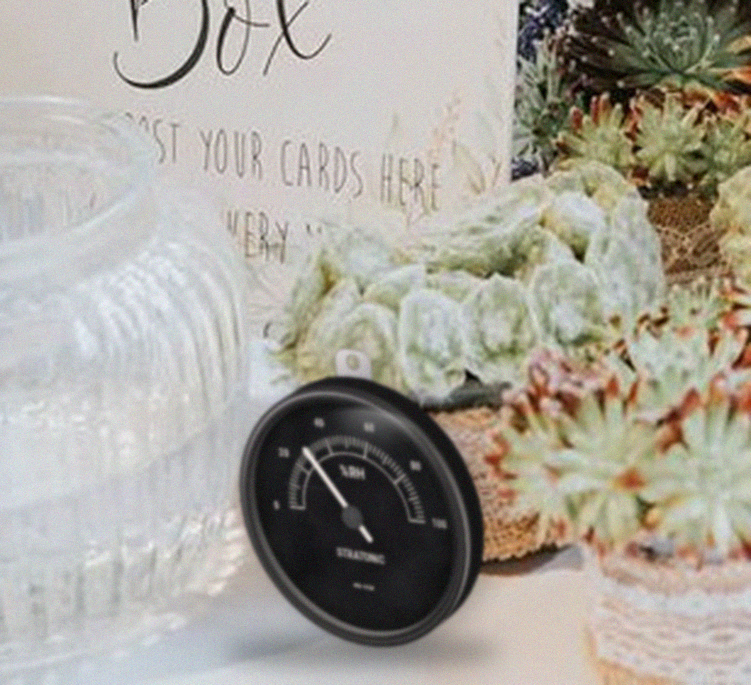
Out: % 30
